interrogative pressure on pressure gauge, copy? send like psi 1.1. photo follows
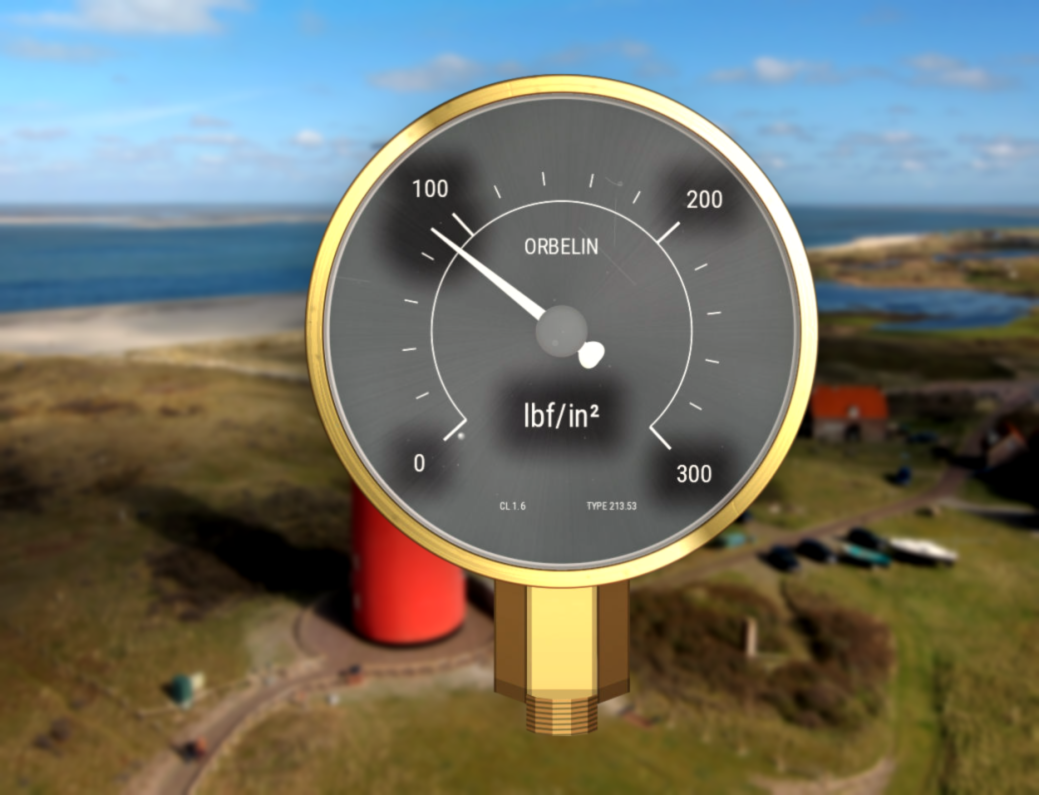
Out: psi 90
